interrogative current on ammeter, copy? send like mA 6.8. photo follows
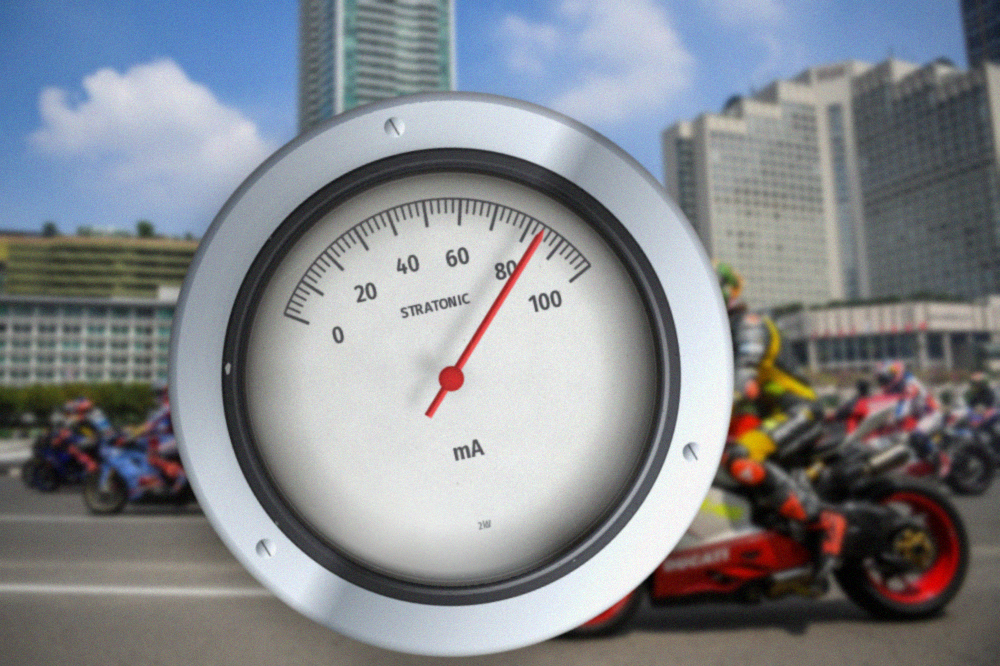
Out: mA 84
